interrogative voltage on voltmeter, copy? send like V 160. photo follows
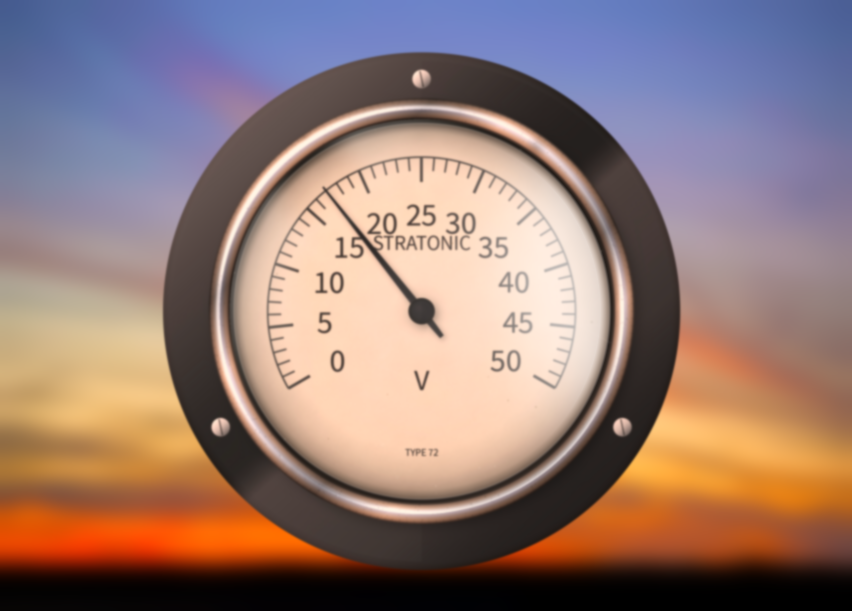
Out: V 17
